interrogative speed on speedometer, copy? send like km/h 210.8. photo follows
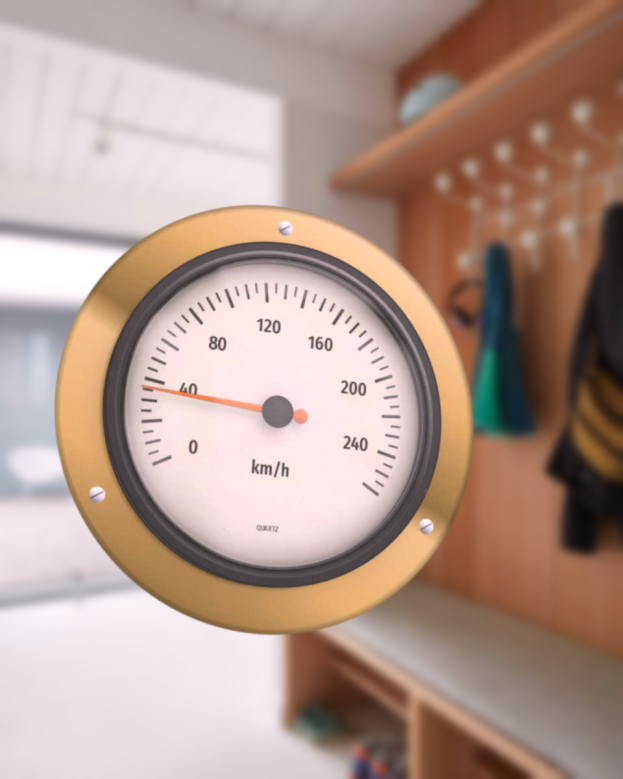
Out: km/h 35
